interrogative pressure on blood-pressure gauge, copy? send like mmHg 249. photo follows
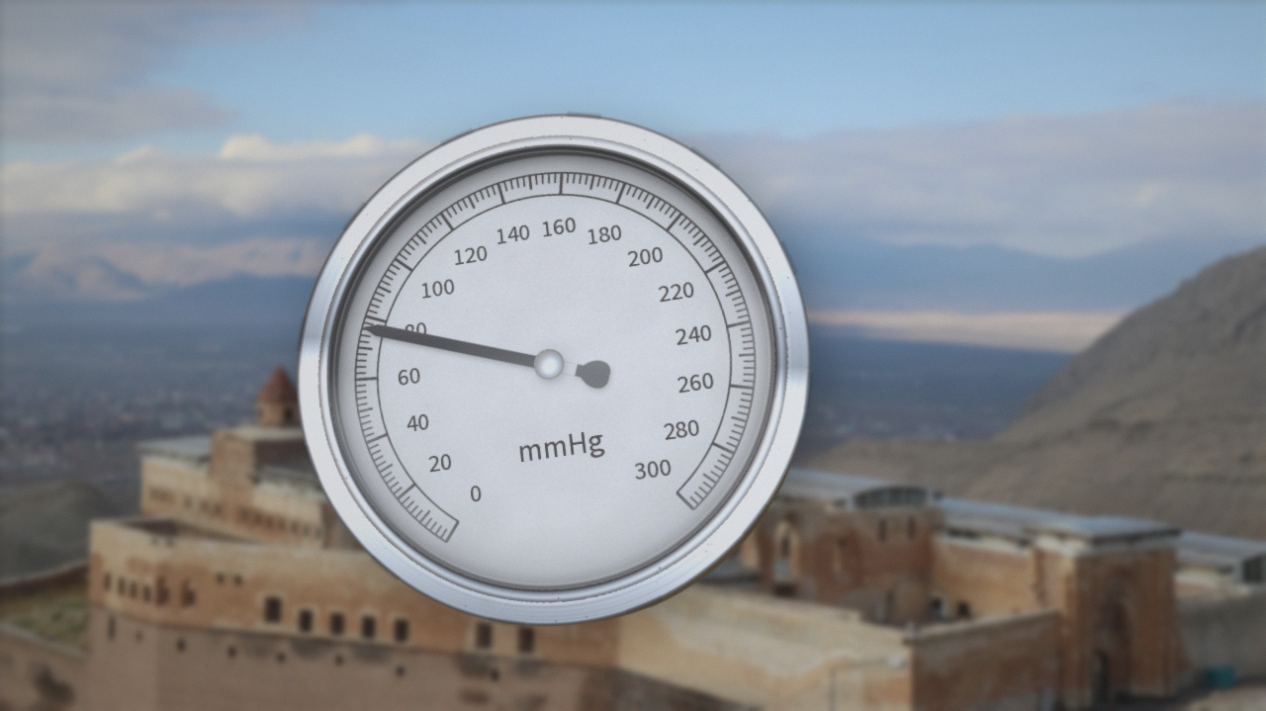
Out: mmHg 76
